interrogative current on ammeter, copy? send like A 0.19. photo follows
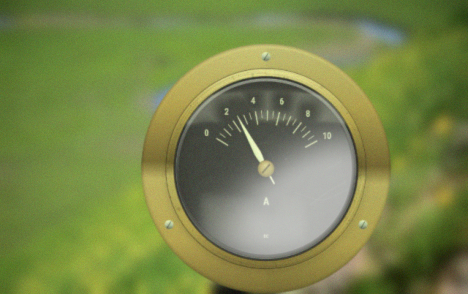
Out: A 2.5
